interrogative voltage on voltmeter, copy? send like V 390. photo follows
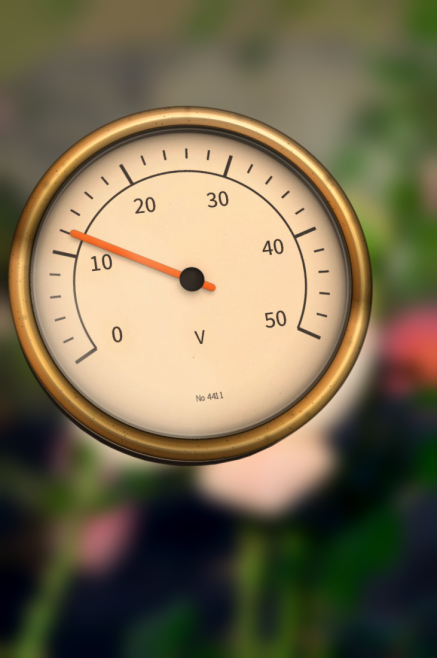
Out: V 12
